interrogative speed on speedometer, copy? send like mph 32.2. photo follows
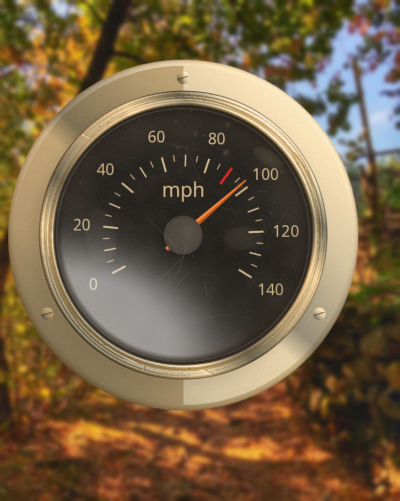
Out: mph 97.5
